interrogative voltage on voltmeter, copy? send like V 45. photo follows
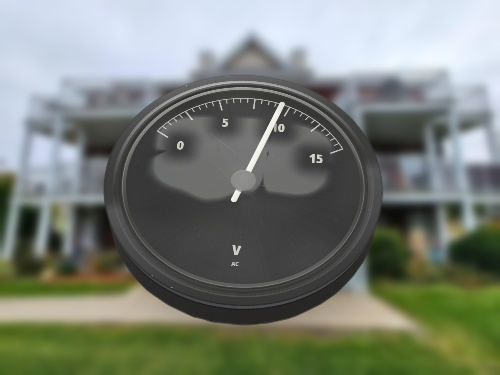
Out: V 9.5
